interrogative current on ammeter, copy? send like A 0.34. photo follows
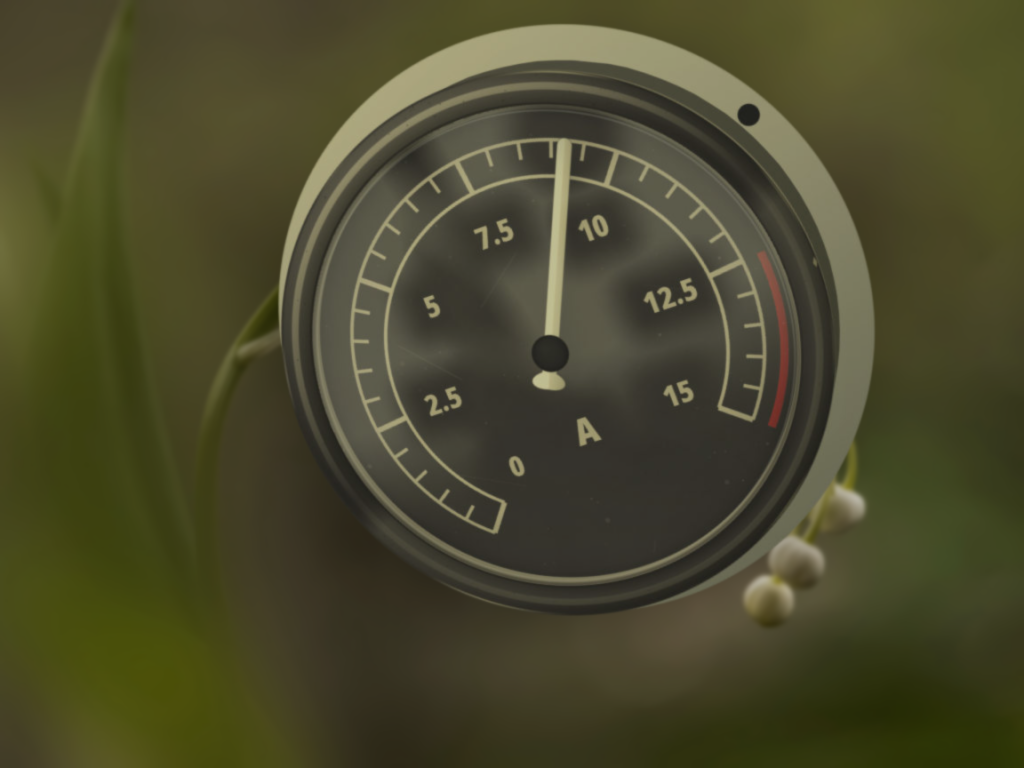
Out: A 9.25
